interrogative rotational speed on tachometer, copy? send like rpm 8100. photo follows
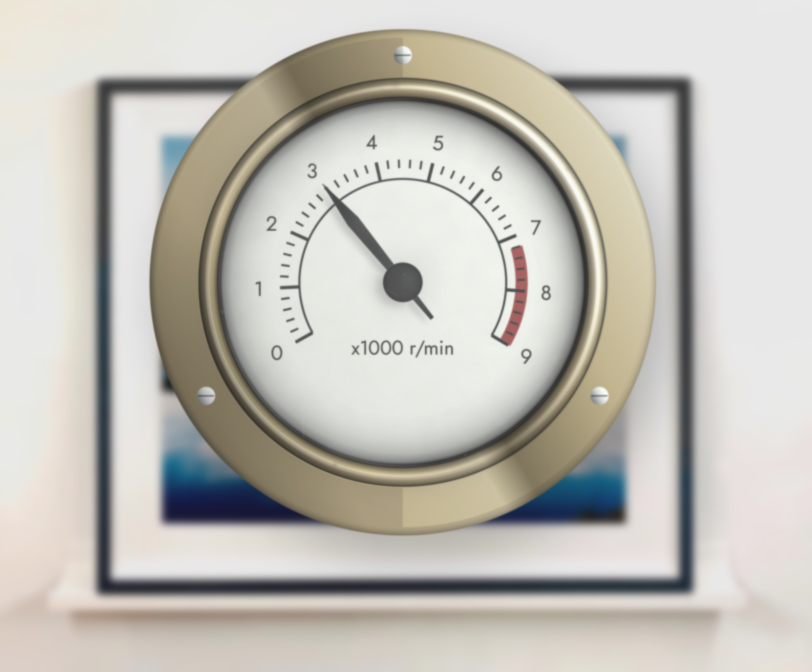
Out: rpm 3000
